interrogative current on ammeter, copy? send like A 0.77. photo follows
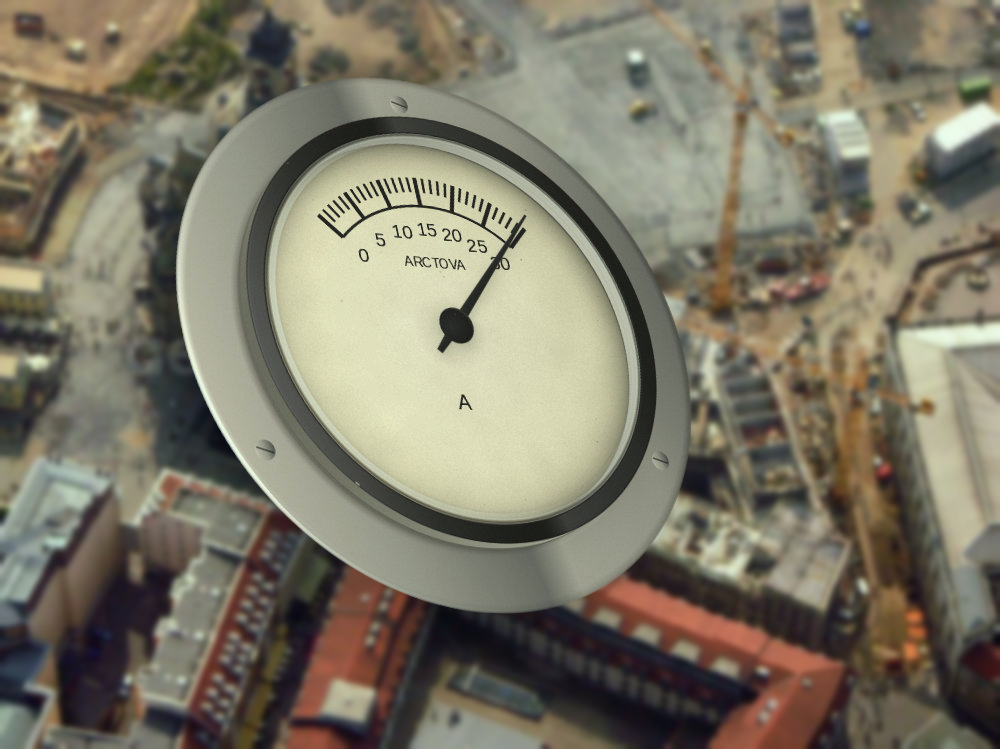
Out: A 29
